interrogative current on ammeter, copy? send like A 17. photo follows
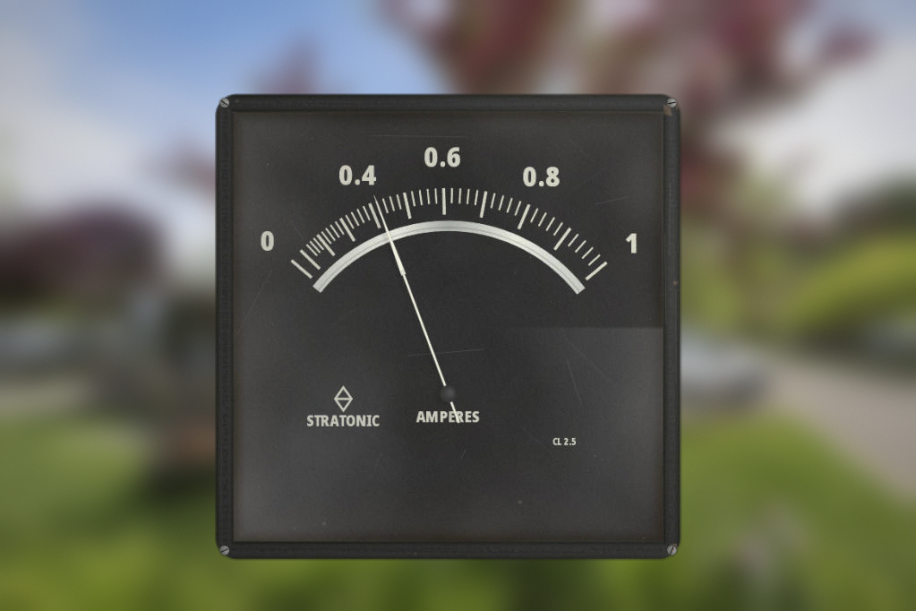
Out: A 0.42
